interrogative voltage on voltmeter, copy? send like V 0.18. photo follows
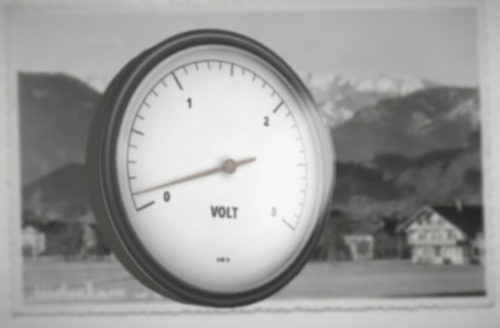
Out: V 0.1
